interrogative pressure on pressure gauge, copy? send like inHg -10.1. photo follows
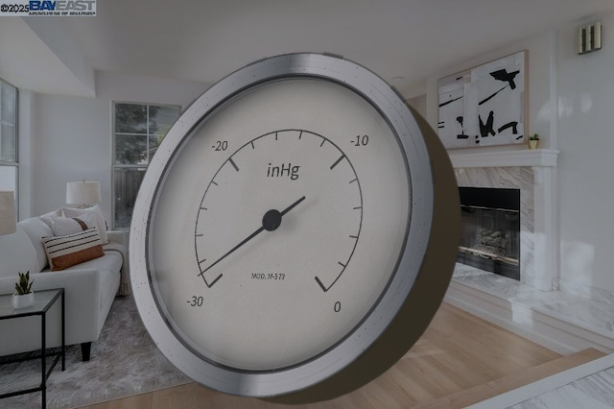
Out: inHg -29
